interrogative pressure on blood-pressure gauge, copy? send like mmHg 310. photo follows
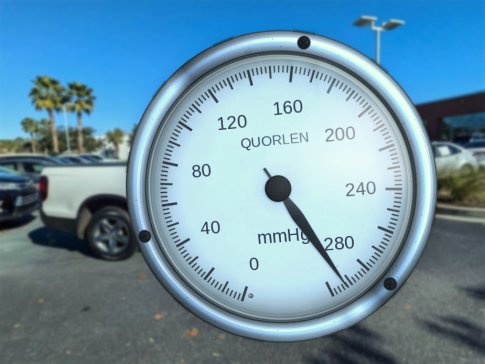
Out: mmHg 292
